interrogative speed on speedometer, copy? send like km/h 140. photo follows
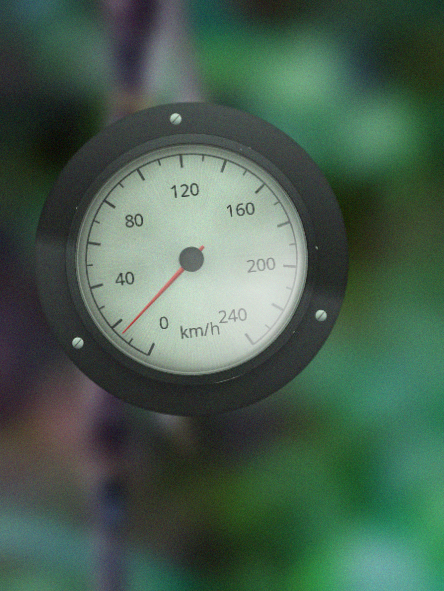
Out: km/h 15
